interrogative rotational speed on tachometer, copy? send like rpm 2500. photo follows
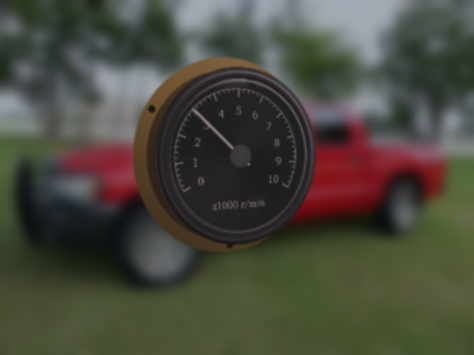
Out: rpm 3000
